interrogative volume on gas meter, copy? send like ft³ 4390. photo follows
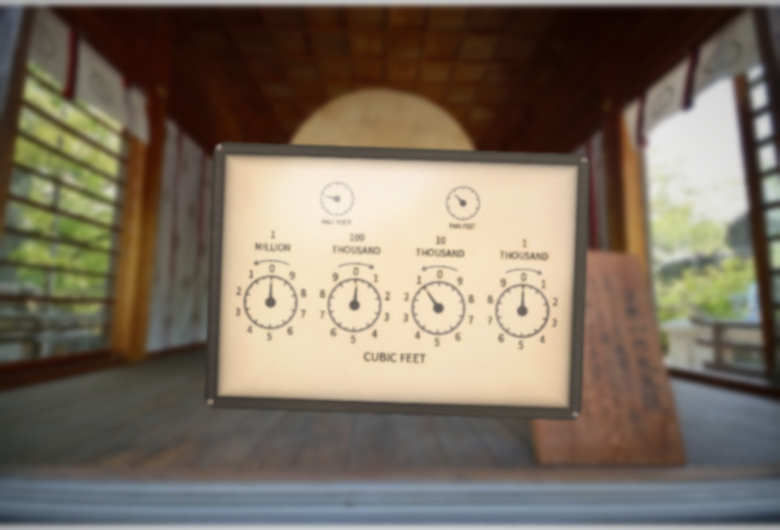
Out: ft³ 1000
